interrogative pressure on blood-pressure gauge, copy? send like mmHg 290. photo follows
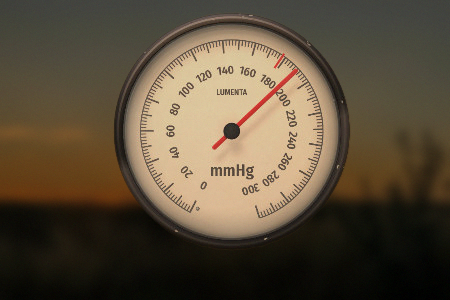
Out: mmHg 190
